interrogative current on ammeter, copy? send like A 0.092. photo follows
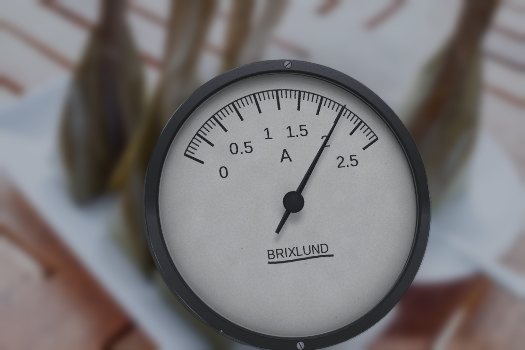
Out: A 2
